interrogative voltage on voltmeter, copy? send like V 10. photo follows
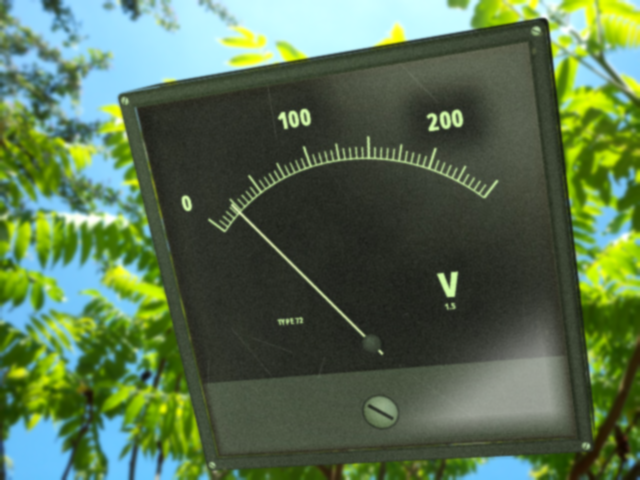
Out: V 25
